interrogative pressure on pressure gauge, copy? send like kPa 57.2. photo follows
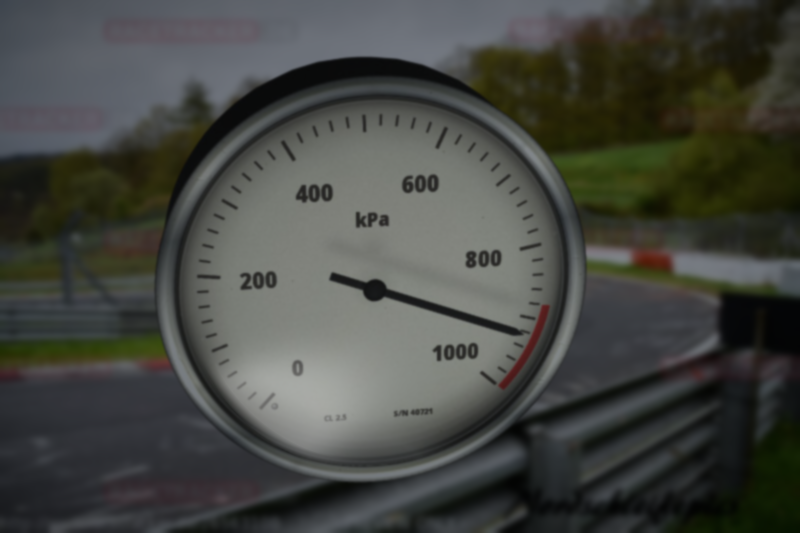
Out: kPa 920
